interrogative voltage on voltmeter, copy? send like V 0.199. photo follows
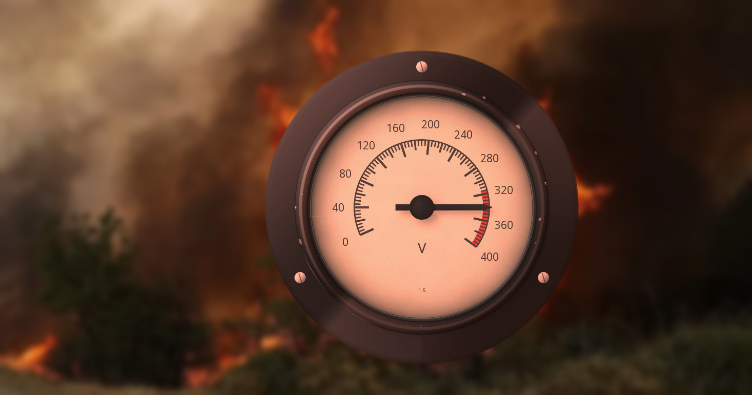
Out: V 340
